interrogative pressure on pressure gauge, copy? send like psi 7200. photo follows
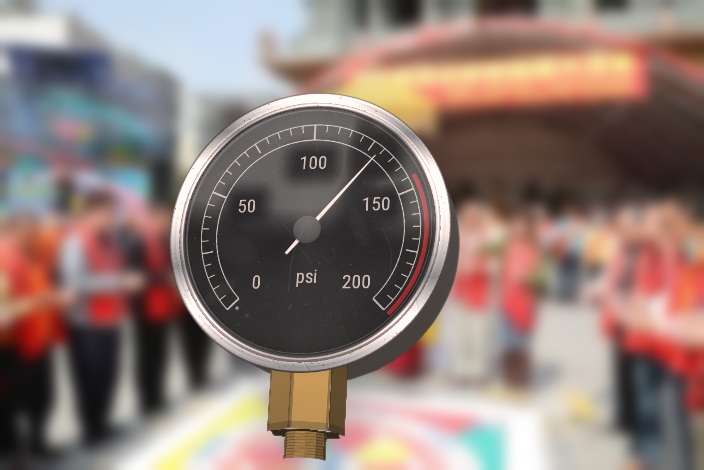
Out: psi 130
